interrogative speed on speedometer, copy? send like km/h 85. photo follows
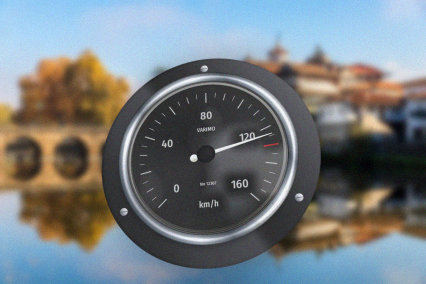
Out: km/h 125
